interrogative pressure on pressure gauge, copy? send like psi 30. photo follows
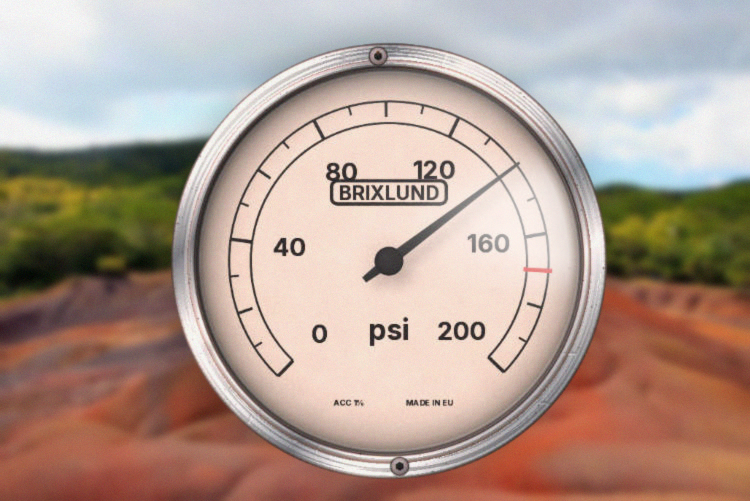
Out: psi 140
